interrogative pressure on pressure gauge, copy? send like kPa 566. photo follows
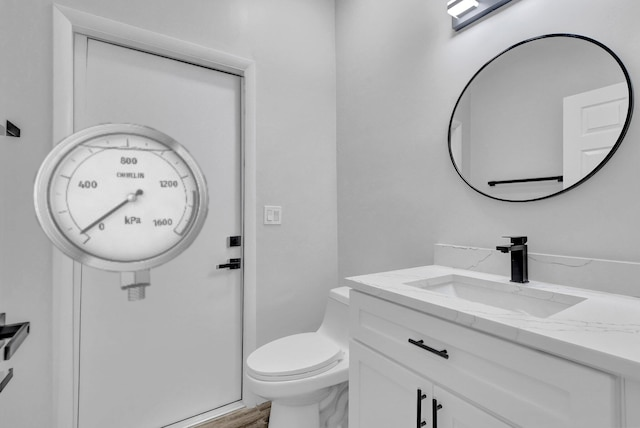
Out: kPa 50
